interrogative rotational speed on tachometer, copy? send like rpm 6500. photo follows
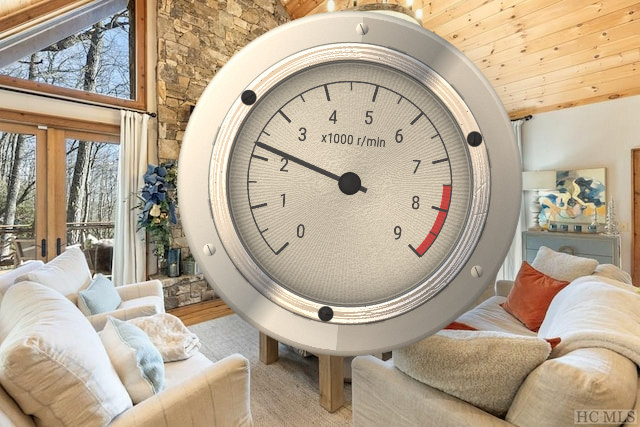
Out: rpm 2250
